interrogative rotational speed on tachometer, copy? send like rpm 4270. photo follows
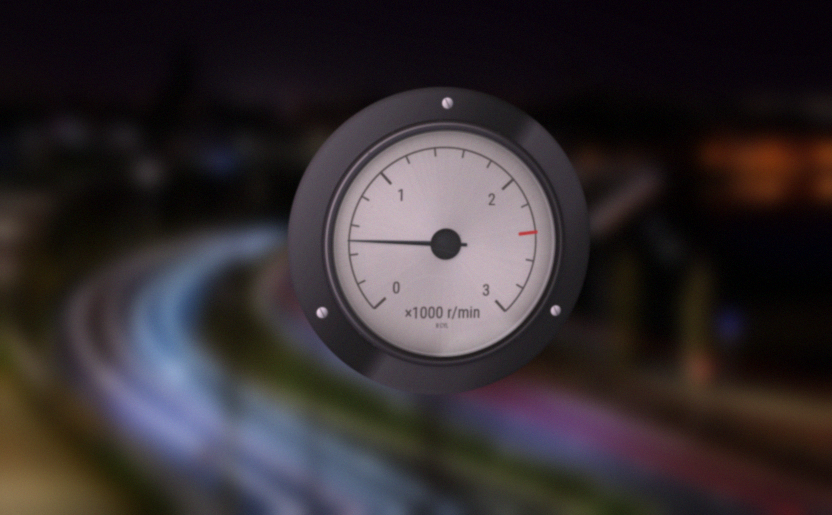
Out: rpm 500
